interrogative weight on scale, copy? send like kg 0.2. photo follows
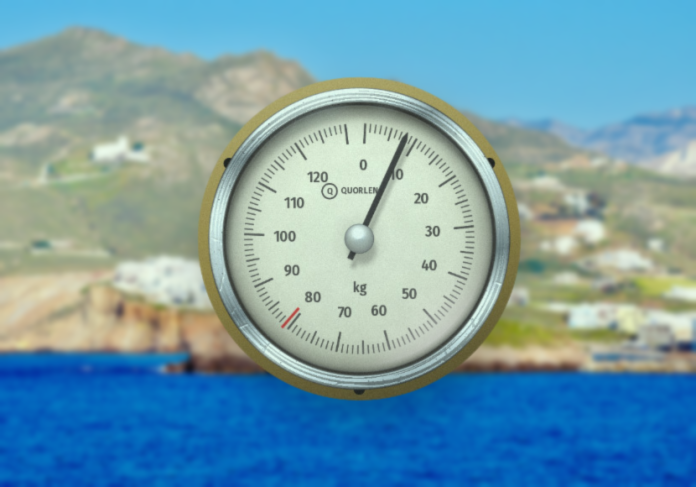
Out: kg 8
